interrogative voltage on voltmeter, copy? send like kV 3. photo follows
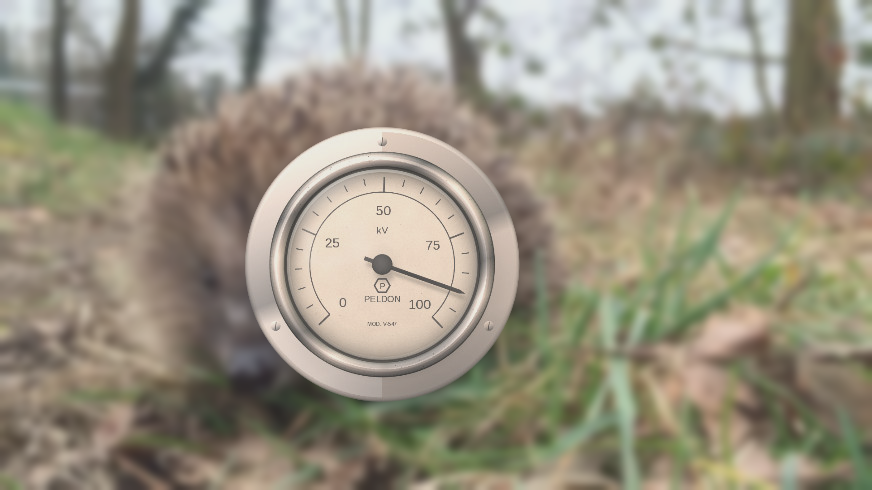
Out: kV 90
